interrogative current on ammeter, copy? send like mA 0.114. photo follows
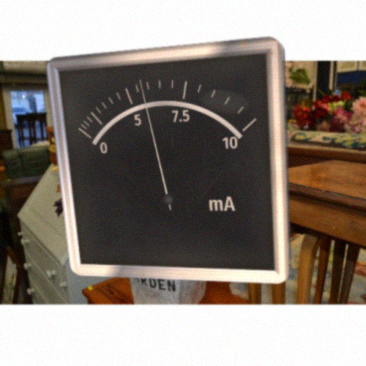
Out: mA 5.75
